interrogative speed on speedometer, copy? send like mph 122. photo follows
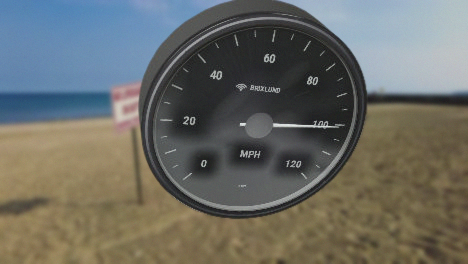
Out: mph 100
